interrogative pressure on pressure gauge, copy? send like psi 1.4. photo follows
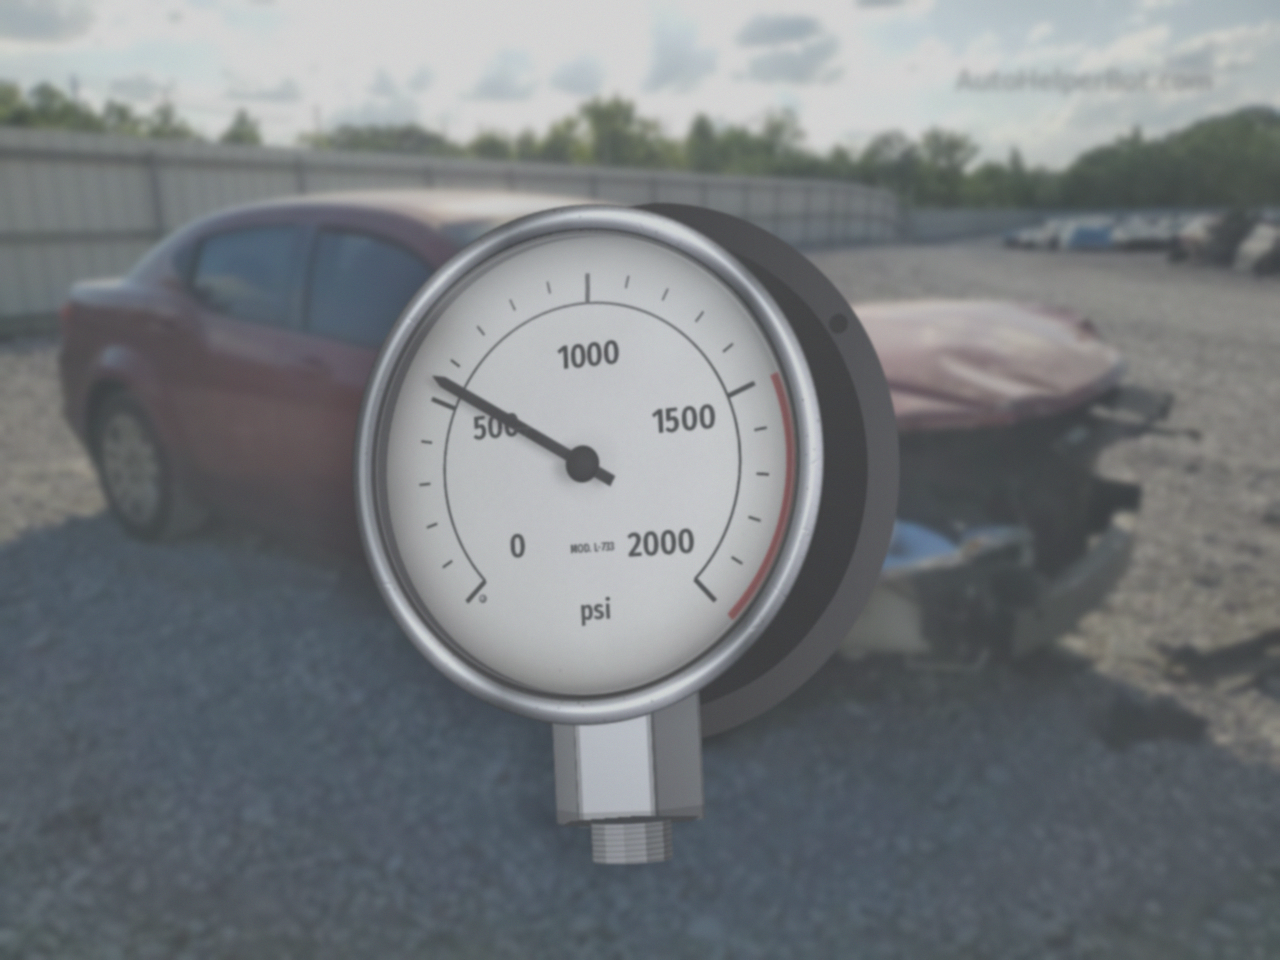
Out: psi 550
